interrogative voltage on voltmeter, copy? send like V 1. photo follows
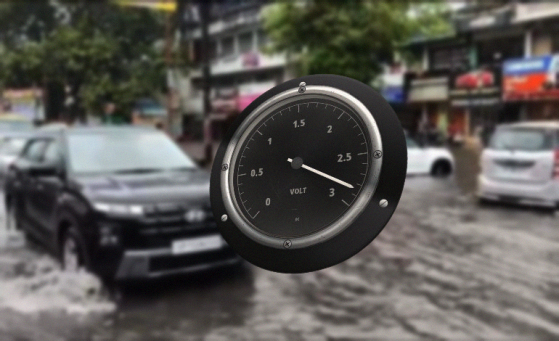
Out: V 2.85
